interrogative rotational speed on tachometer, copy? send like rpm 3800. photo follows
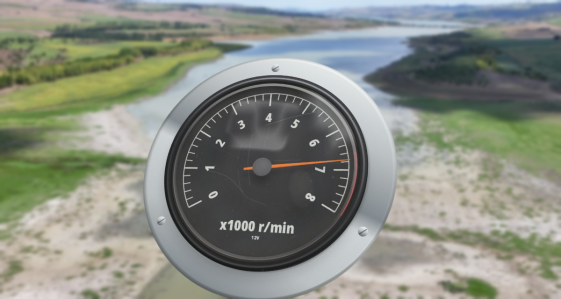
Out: rpm 6800
